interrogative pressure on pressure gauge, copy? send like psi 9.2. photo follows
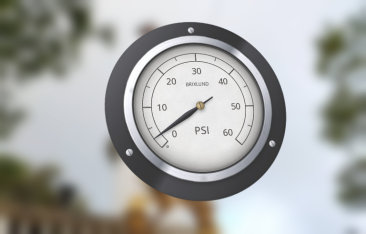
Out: psi 2.5
